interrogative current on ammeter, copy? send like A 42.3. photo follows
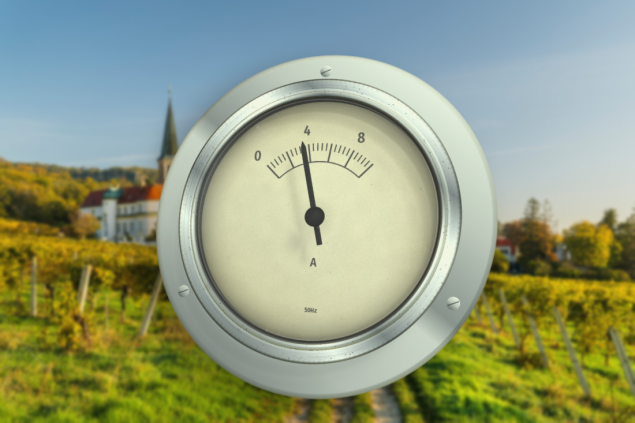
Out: A 3.6
